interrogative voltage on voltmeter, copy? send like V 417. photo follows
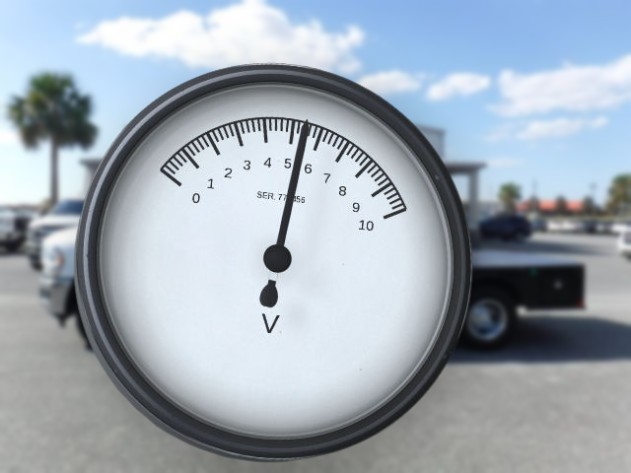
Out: V 5.4
